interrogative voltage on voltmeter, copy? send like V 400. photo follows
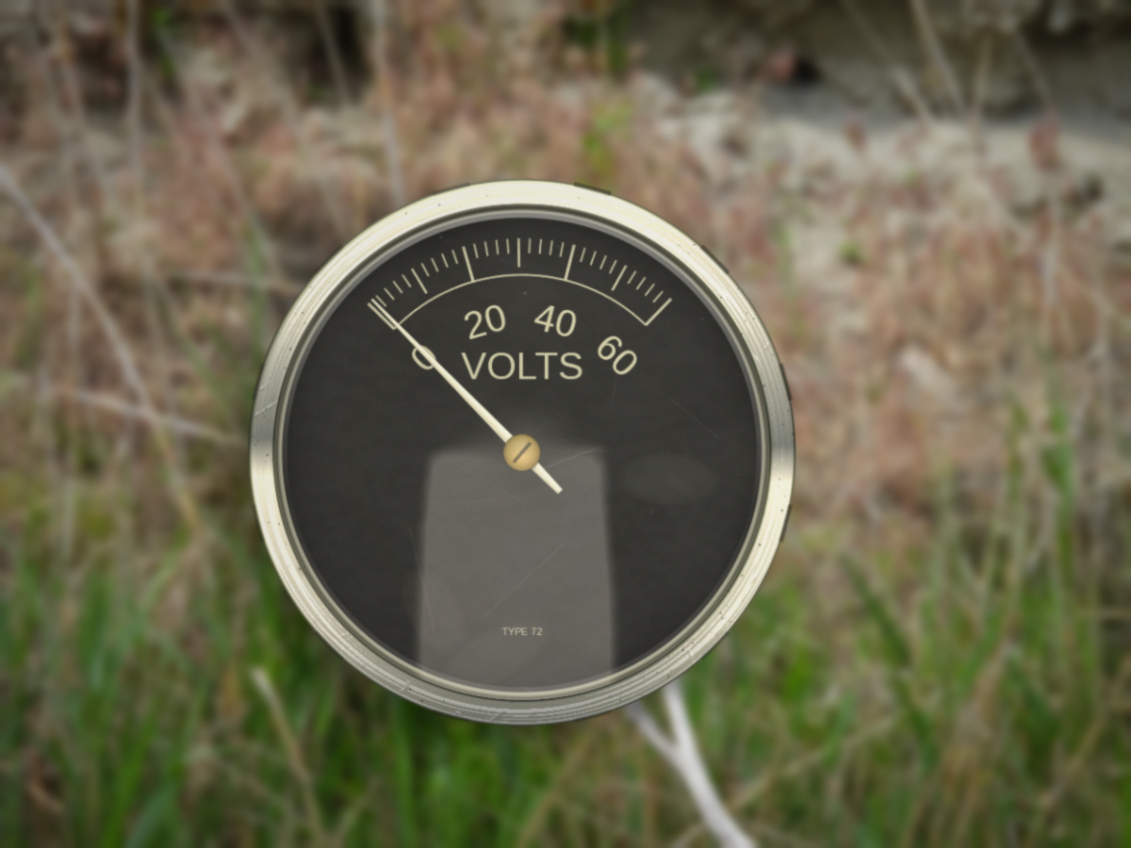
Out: V 1
